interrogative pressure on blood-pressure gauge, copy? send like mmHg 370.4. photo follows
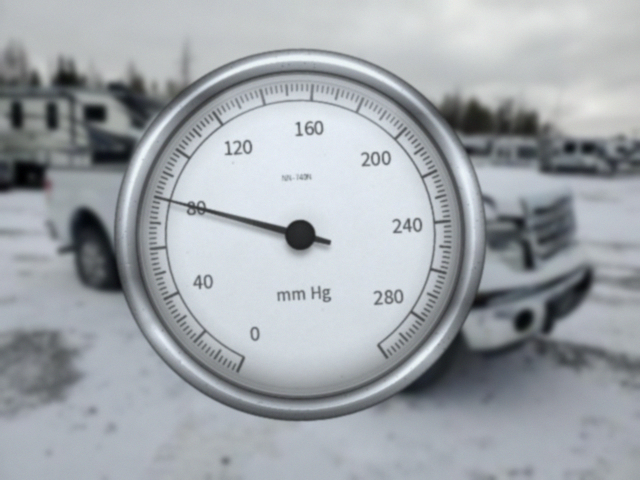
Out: mmHg 80
